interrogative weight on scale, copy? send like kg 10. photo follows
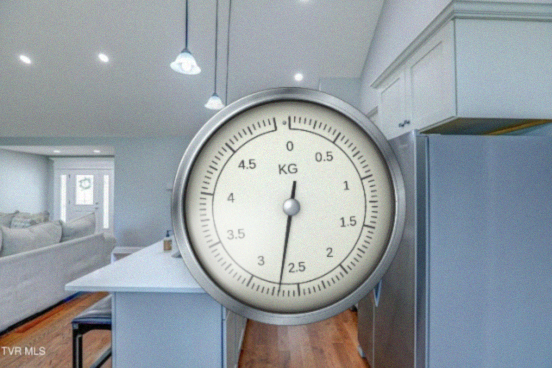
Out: kg 2.7
